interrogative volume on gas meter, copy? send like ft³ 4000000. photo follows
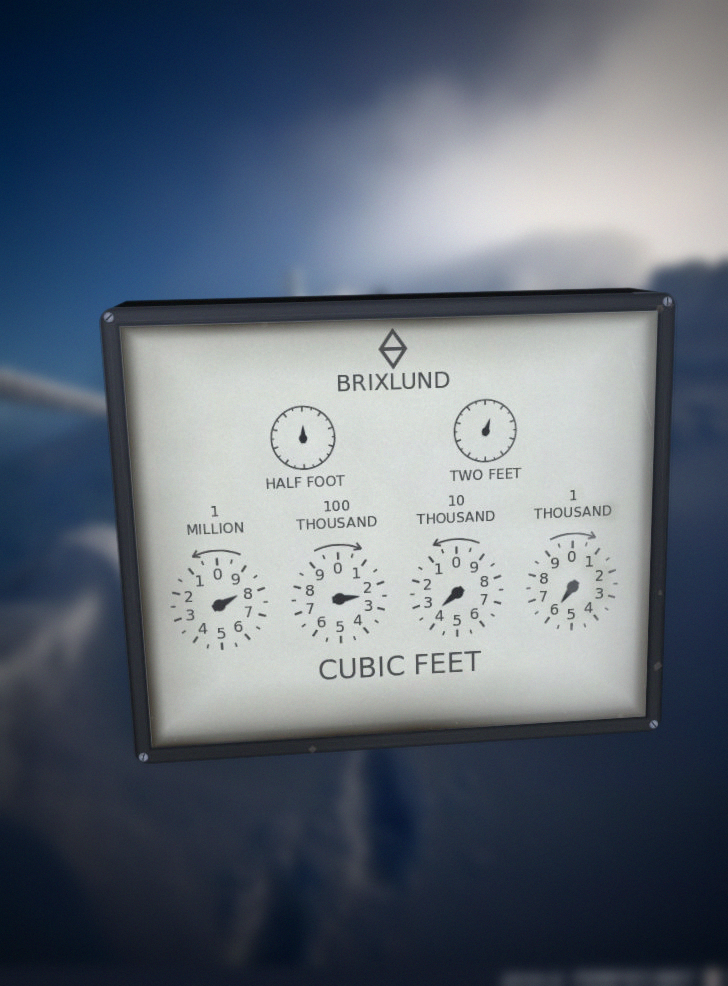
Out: ft³ 823600
